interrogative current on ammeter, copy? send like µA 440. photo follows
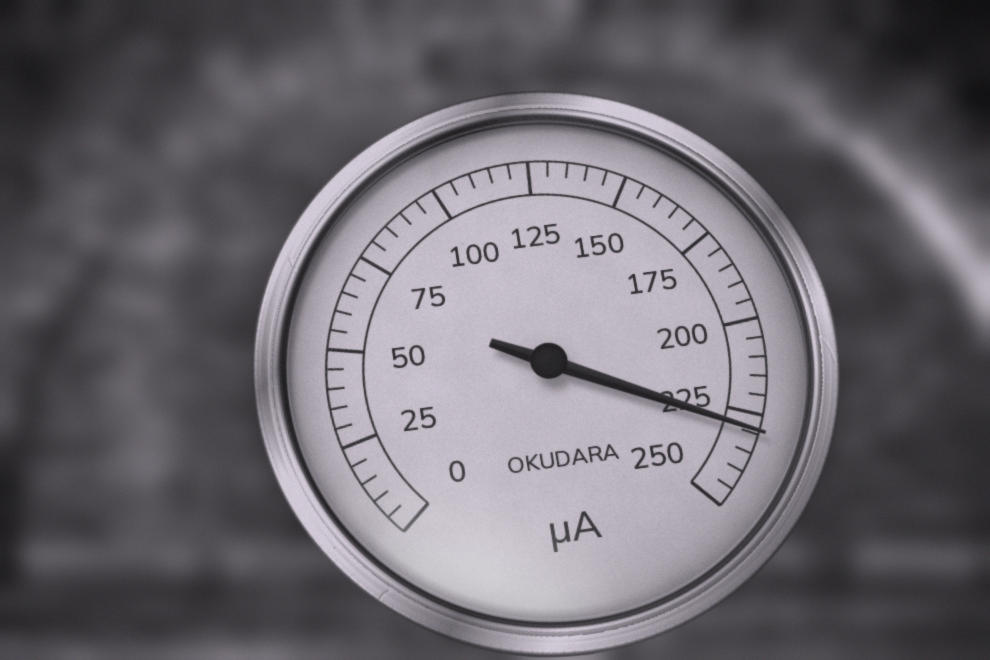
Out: µA 230
